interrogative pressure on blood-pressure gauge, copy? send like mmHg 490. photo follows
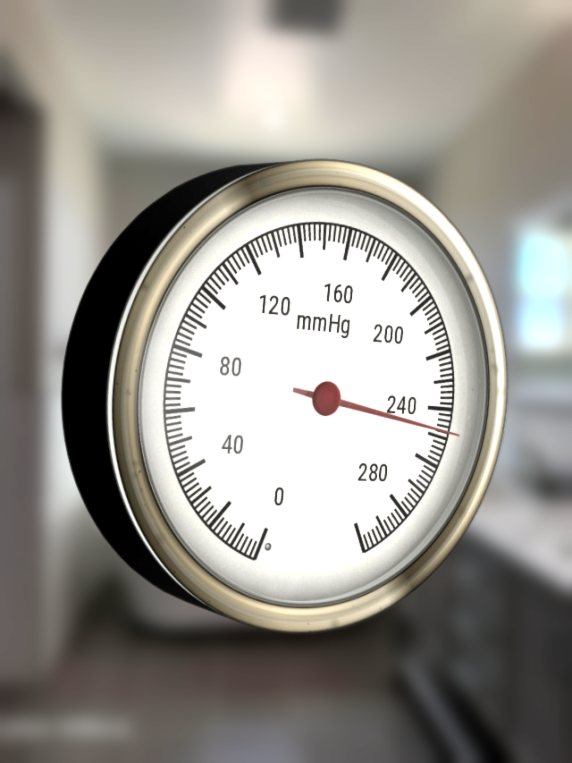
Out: mmHg 248
